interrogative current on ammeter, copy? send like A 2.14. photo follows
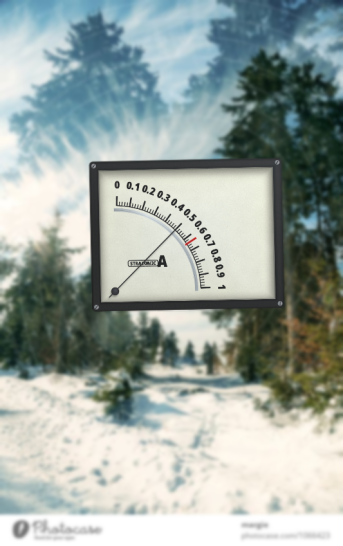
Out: A 0.5
